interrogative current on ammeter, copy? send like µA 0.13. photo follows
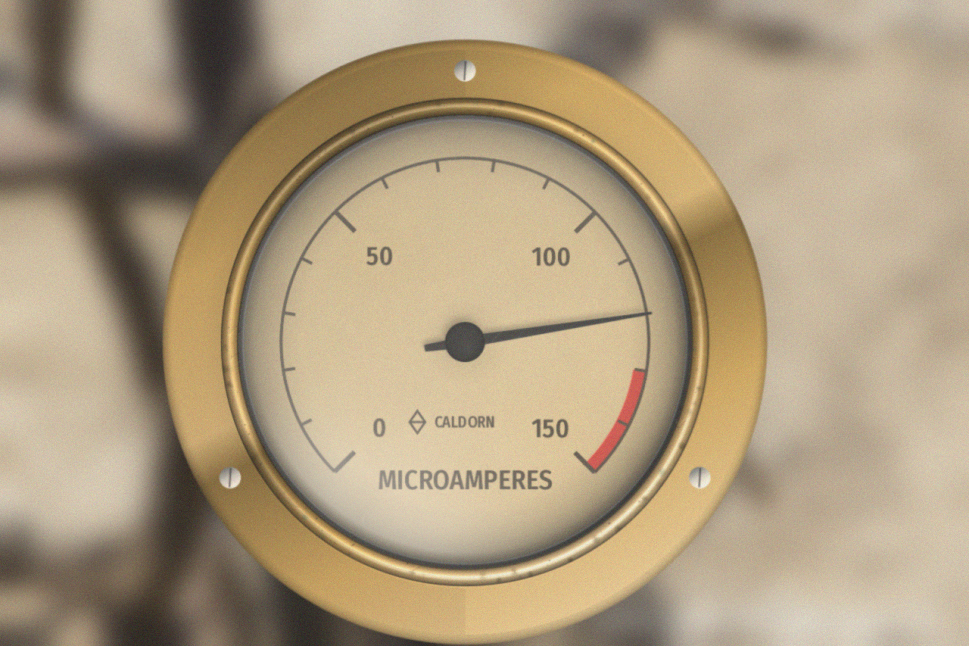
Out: µA 120
